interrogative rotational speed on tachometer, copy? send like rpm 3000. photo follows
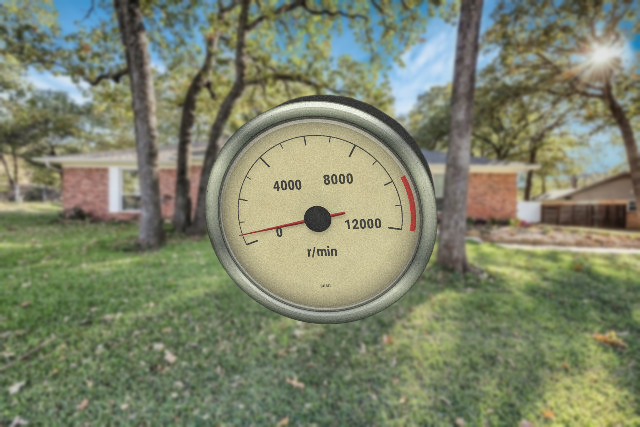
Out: rpm 500
